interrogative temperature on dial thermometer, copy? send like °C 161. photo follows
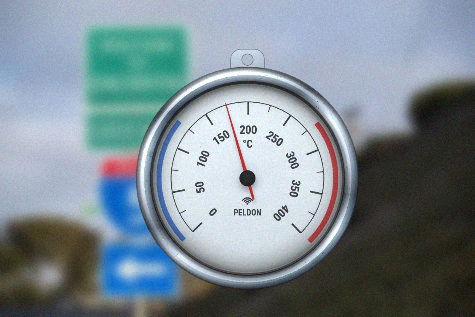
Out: °C 175
